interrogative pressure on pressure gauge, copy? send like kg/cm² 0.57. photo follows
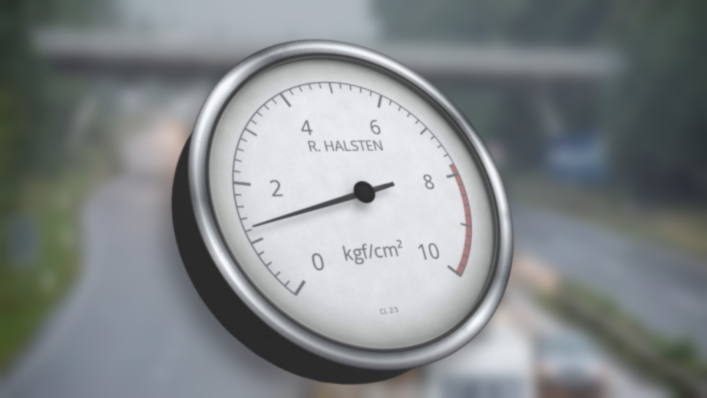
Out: kg/cm² 1.2
